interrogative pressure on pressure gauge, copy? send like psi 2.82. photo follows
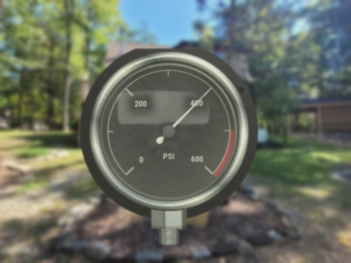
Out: psi 400
